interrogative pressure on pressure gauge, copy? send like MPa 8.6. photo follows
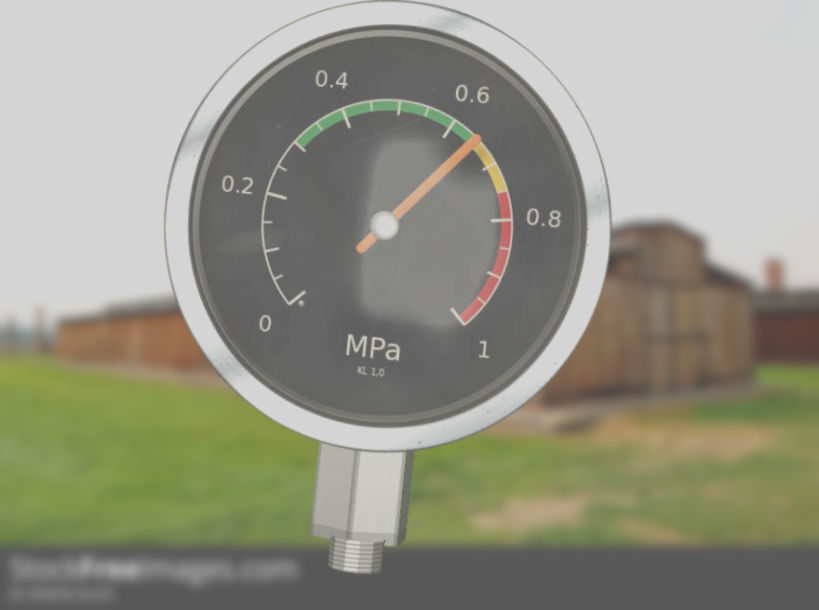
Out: MPa 0.65
